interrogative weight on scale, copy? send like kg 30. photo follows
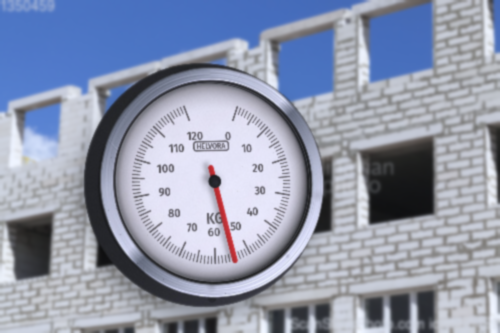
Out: kg 55
